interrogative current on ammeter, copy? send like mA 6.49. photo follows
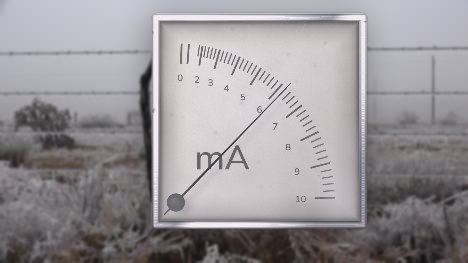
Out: mA 6.2
